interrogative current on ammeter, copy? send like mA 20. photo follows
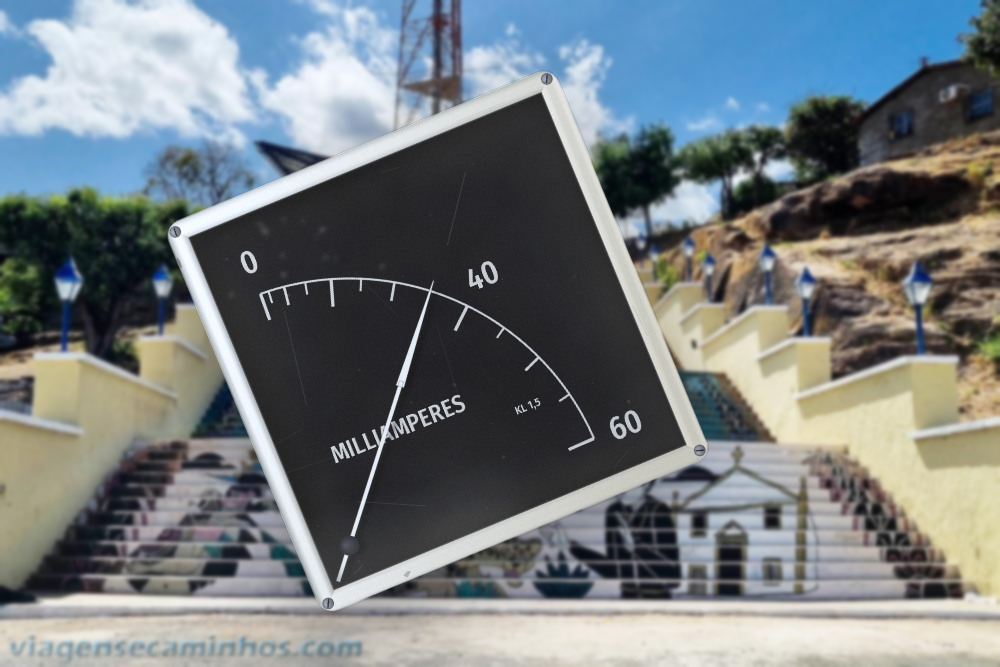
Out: mA 35
